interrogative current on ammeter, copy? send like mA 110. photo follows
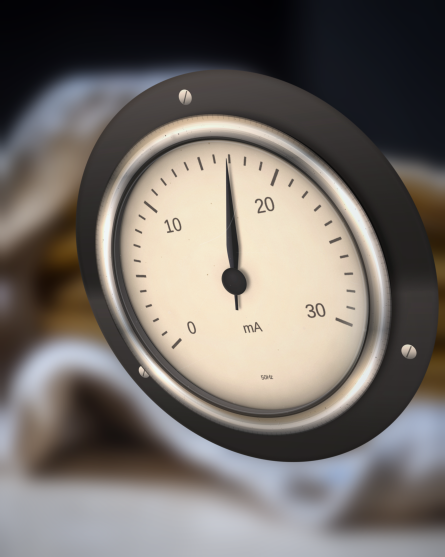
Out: mA 17
